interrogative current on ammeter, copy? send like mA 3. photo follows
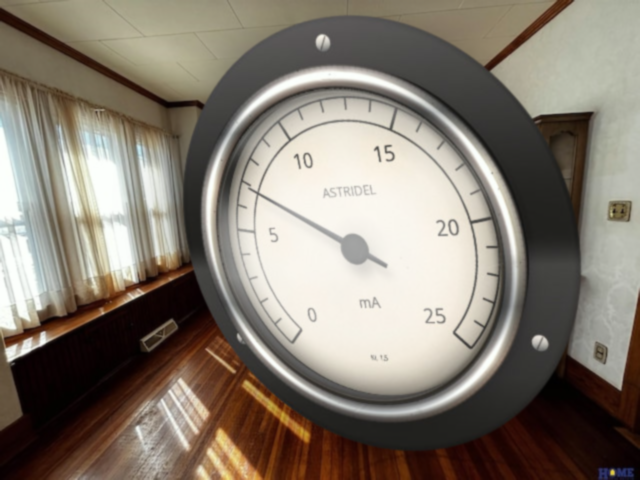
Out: mA 7
